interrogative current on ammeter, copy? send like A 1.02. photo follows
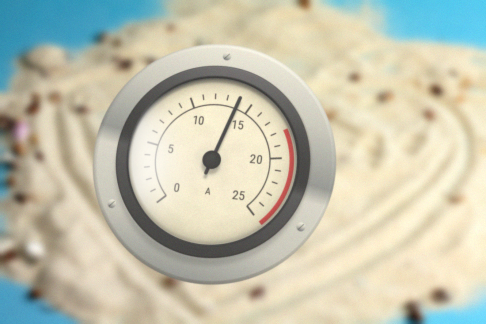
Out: A 14
